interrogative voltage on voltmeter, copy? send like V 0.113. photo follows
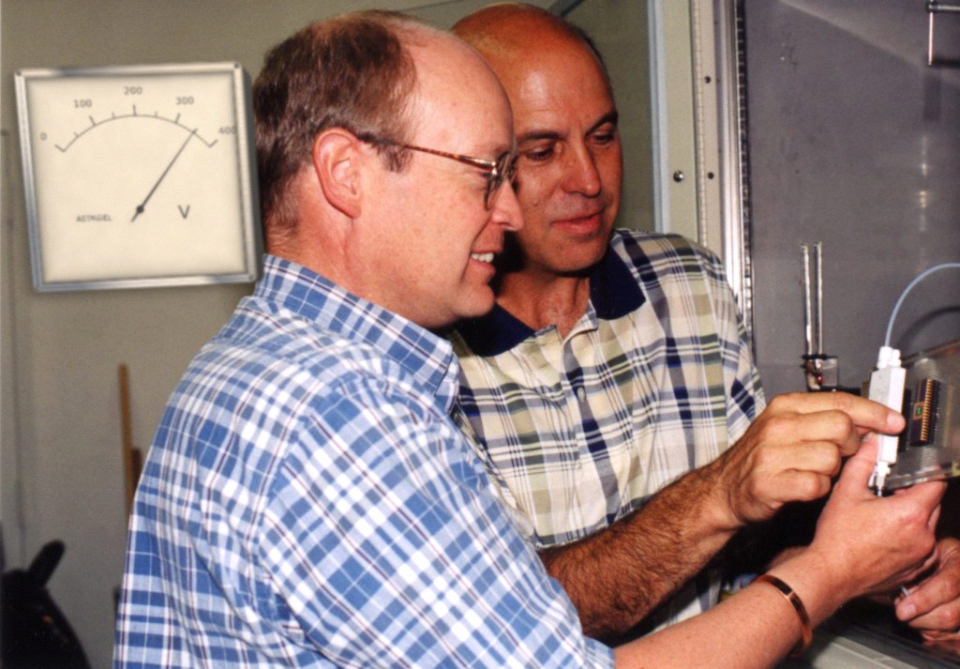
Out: V 350
